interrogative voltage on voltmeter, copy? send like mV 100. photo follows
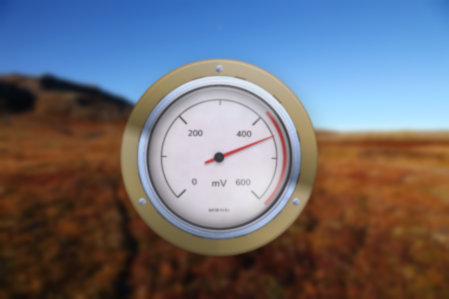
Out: mV 450
